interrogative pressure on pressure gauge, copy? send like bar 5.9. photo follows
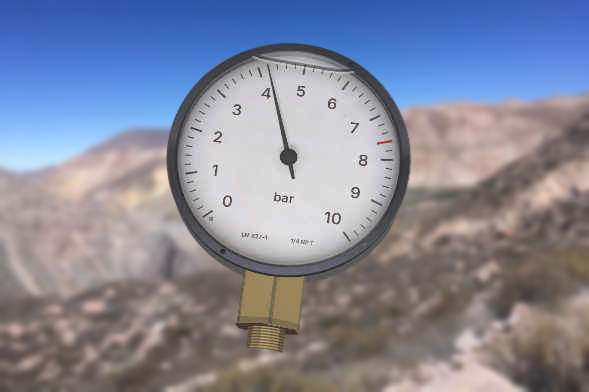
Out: bar 4.2
